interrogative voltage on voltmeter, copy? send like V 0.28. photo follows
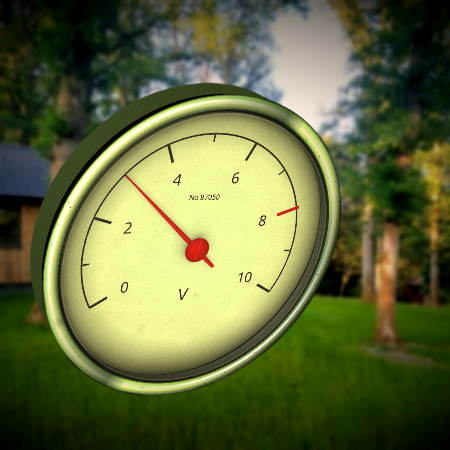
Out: V 3
